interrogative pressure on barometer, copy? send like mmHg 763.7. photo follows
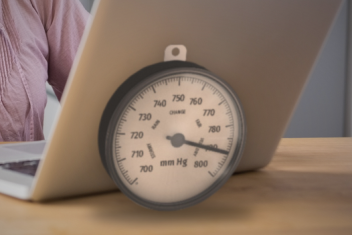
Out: mmHg 790
